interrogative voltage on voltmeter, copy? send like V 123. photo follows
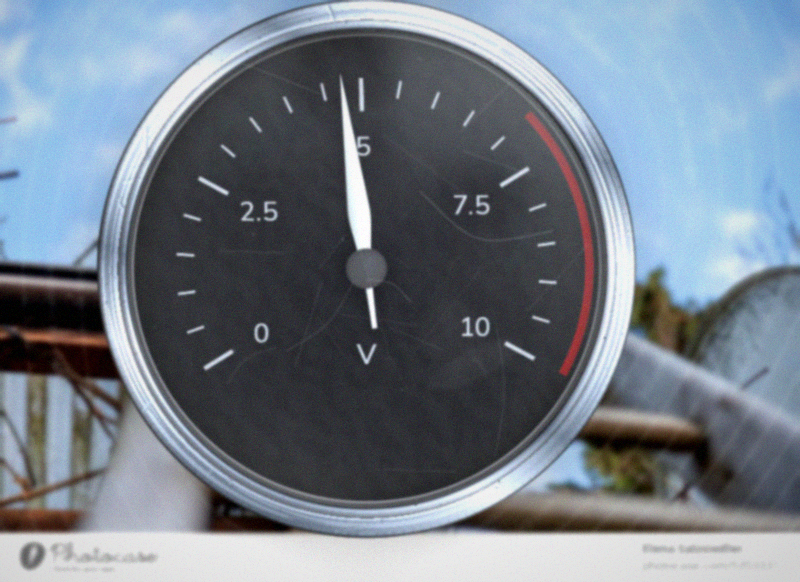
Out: V 4.75
